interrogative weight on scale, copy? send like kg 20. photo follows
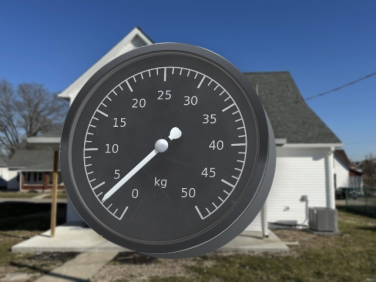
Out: kg 3
